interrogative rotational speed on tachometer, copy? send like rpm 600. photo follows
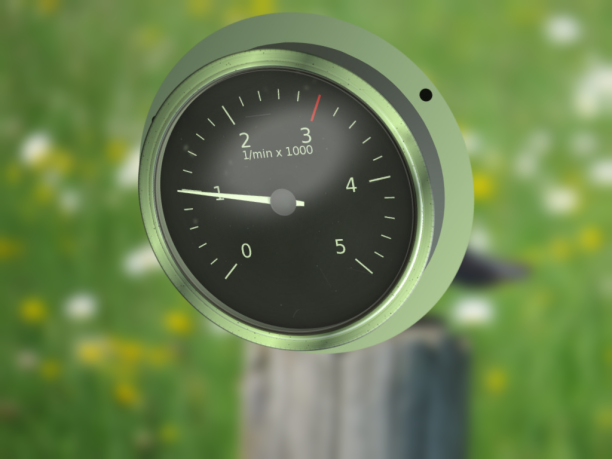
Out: rpm 1000
